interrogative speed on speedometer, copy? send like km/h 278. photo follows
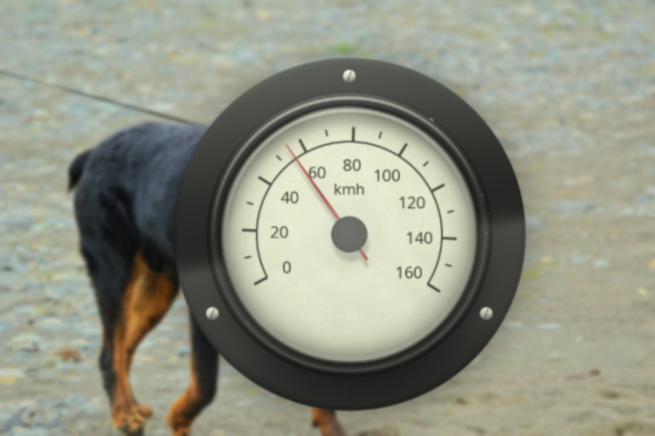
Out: km/h 55
